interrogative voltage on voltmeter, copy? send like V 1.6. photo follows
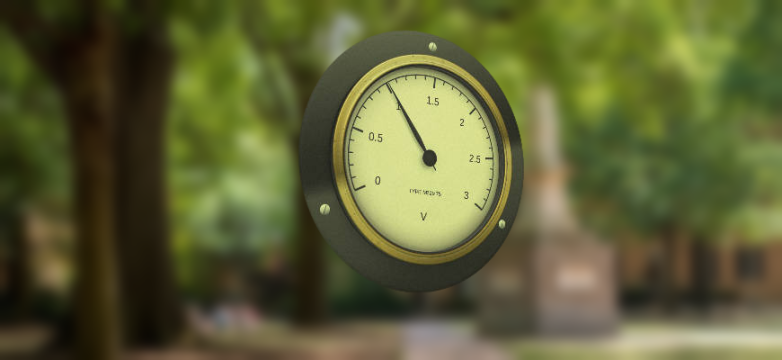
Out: V 1
